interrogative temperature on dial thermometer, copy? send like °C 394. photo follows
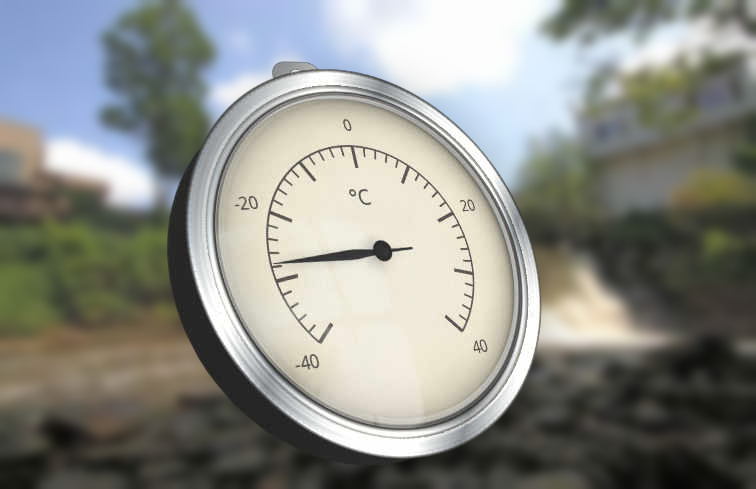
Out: °C -28
